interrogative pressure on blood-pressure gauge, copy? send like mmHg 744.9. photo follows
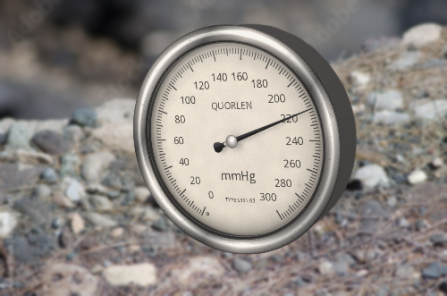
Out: mmHg 220
